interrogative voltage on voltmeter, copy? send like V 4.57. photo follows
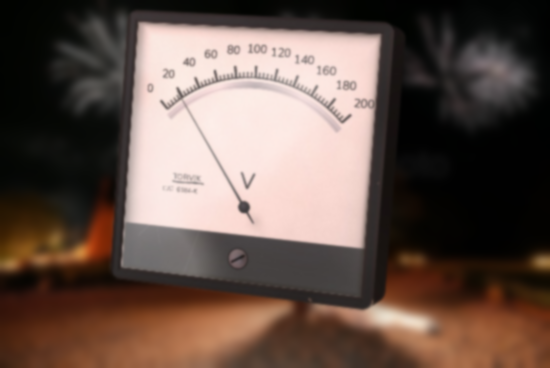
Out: V 20
